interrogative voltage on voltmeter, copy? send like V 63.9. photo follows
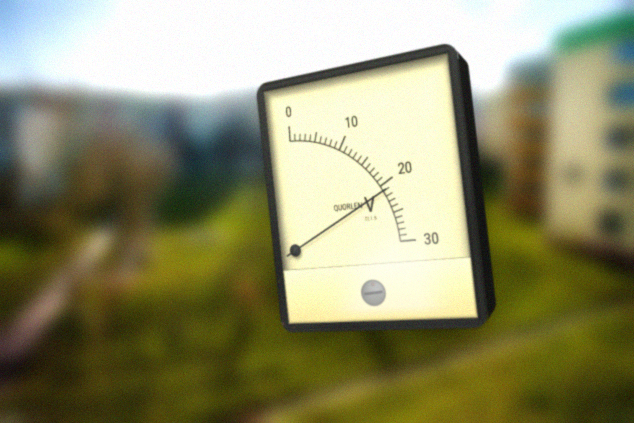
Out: V 21
